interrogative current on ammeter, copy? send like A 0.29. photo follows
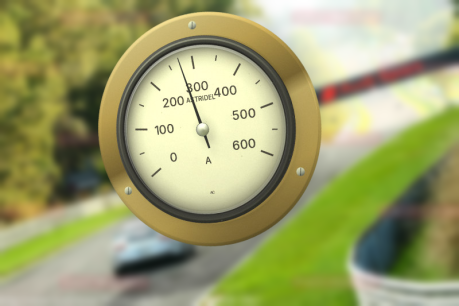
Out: A 275
